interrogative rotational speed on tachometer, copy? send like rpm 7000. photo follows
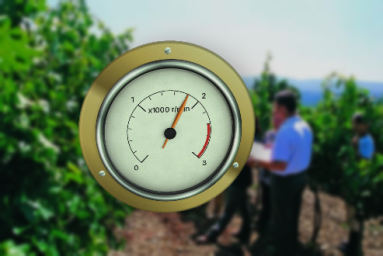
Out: rpm 1800
